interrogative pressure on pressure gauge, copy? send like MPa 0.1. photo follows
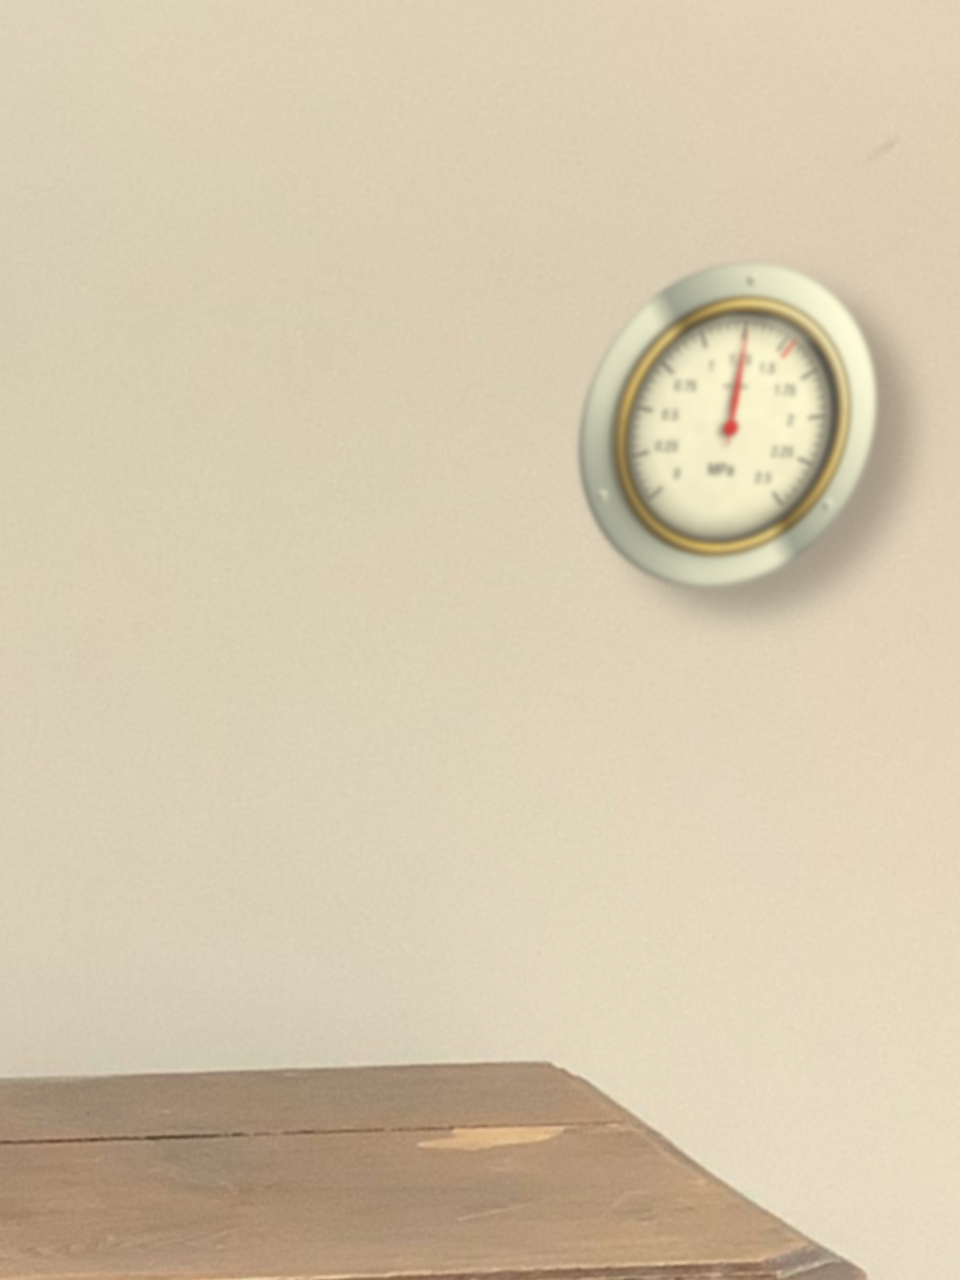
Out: MPa 1.25
